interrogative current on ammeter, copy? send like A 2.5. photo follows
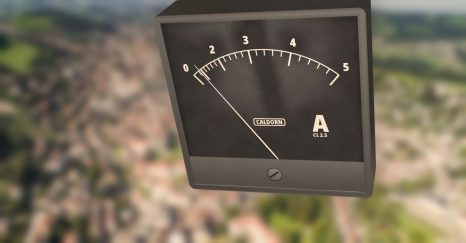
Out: A 1
